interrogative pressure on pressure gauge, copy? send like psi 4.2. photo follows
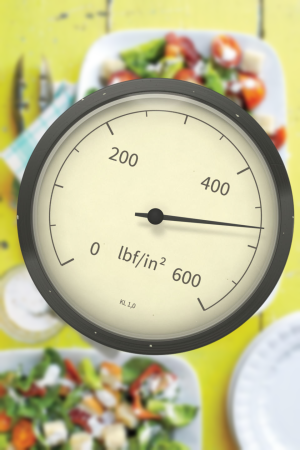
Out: psi 475
